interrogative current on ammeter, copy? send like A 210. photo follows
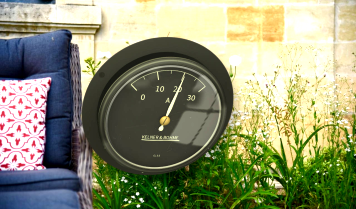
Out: A 20
